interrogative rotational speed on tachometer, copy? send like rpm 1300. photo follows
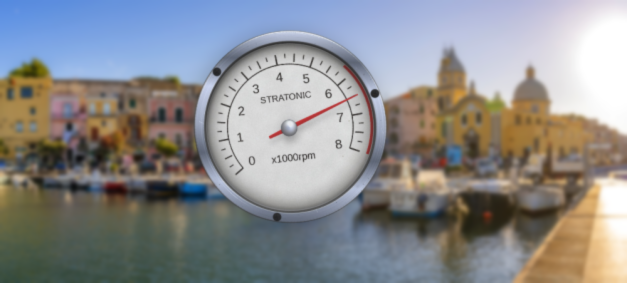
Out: rpm 6500
